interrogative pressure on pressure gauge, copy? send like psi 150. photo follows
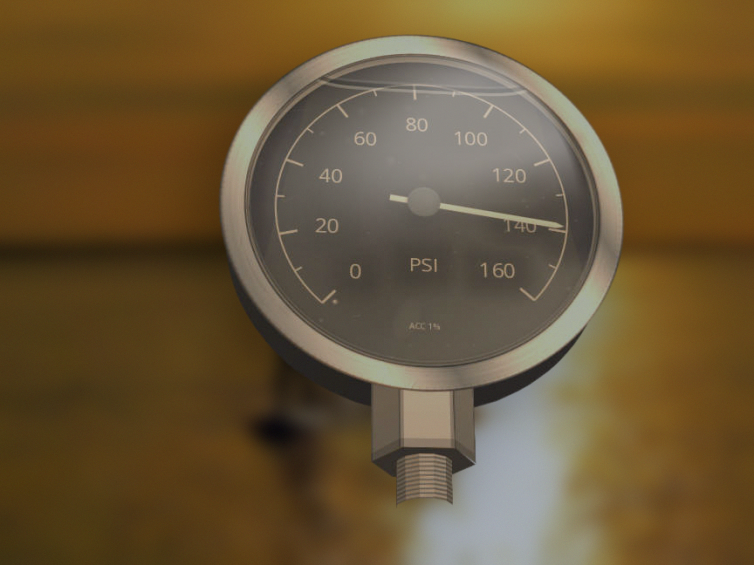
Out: psi 140
